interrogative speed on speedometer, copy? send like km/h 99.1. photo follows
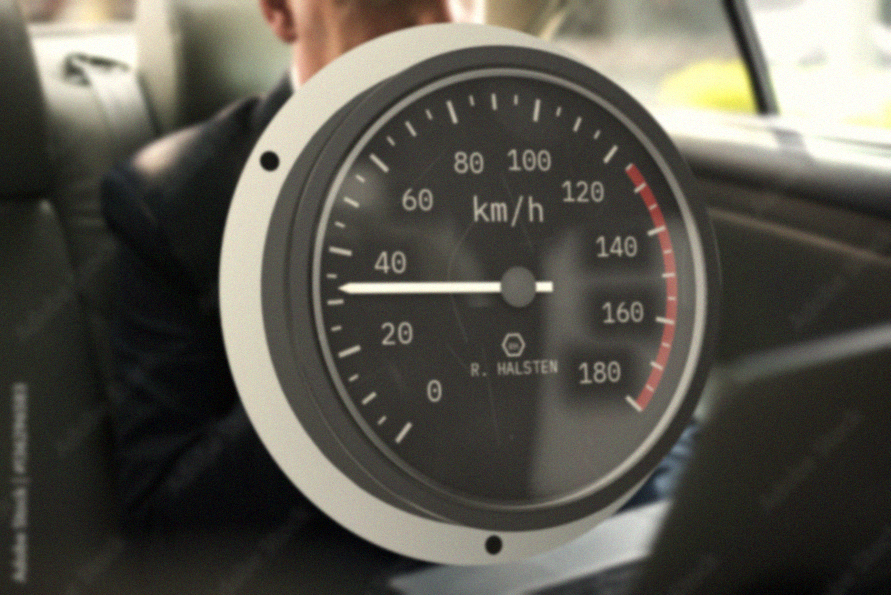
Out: km/h 32.5
